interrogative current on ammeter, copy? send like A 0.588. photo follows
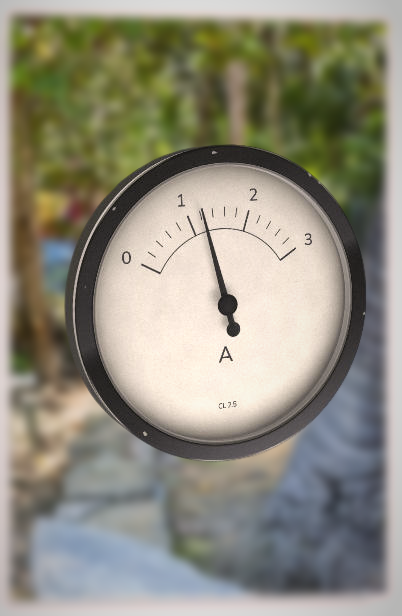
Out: A 1.2
